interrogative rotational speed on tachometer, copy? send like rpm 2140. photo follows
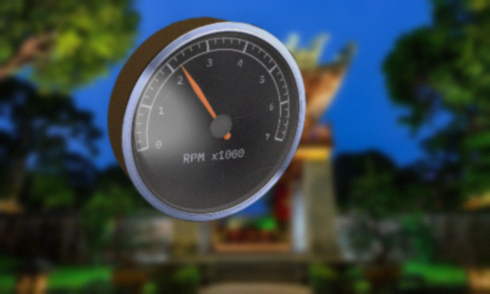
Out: rpm 2200
